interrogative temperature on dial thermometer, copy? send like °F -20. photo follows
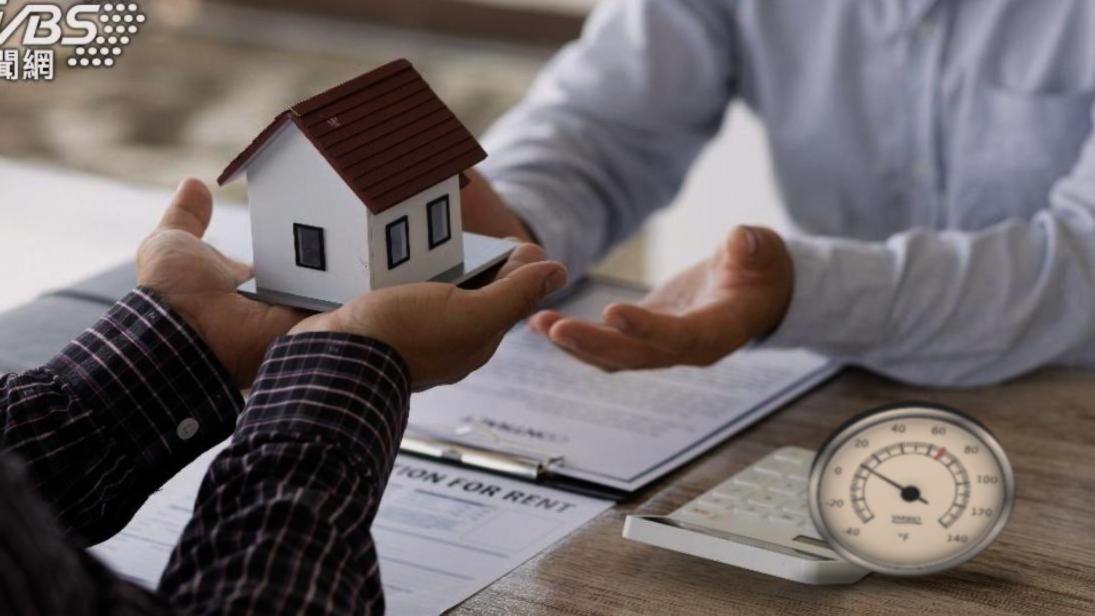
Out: °F 10
